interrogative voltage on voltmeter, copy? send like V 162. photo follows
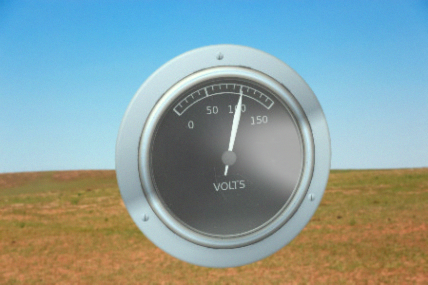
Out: V 100
